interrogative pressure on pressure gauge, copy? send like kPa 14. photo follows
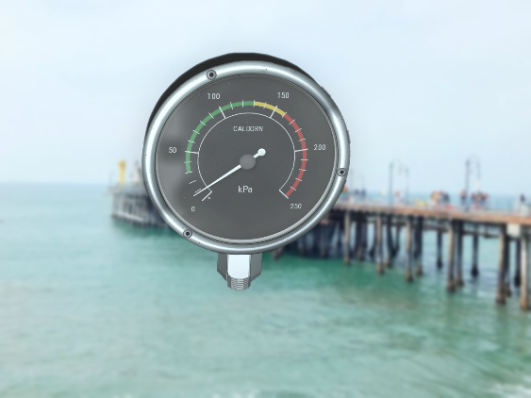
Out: kPa 10
